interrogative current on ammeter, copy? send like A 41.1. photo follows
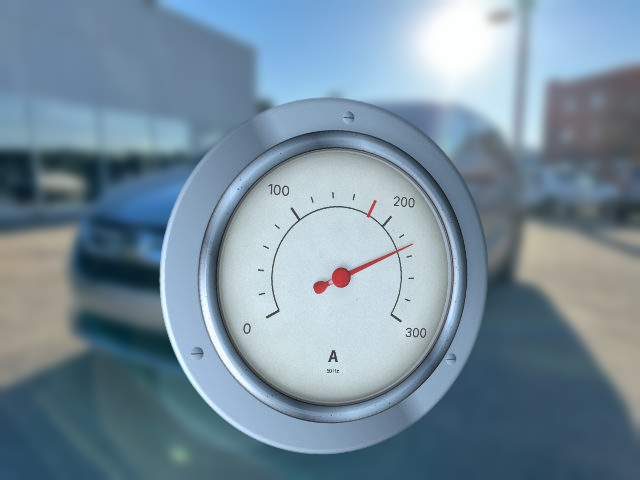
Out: A 230
